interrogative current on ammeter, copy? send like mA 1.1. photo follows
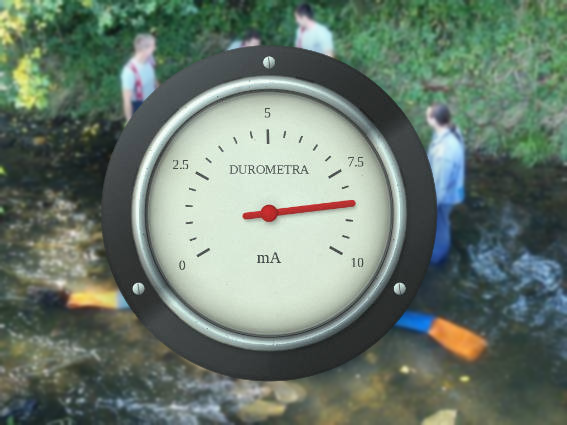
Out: mA 8.5
